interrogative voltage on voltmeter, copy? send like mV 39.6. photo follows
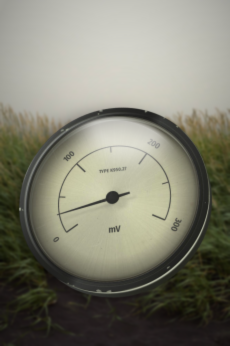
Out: mV 25
